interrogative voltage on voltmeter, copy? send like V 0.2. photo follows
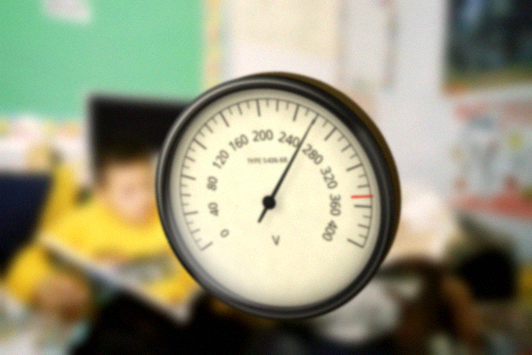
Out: V 260
